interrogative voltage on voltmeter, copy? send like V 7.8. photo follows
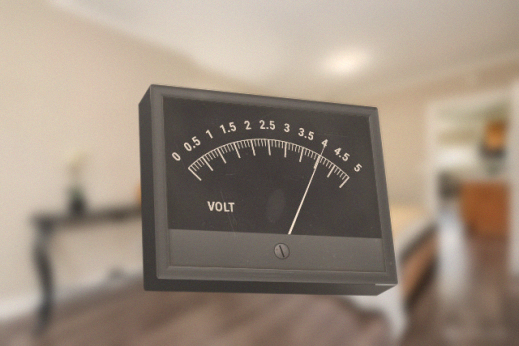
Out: V 4
